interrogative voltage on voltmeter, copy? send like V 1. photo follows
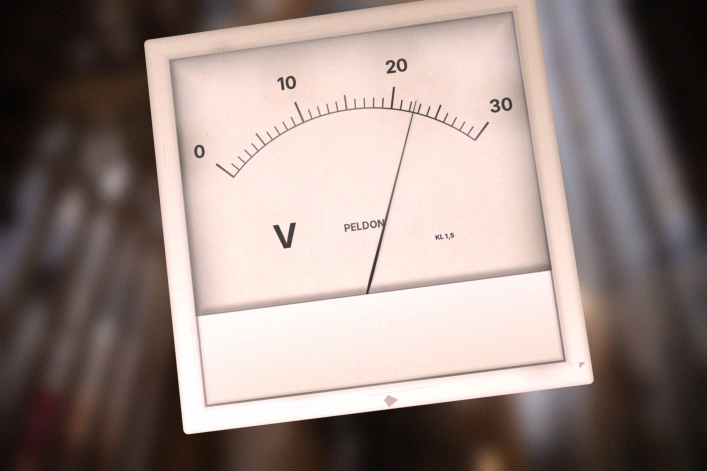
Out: V 22.5
